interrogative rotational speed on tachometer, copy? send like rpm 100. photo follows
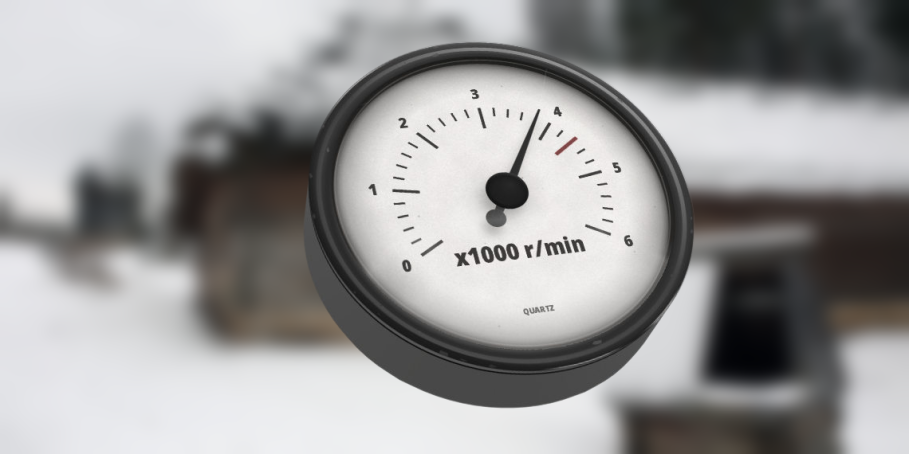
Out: rpm 3800
